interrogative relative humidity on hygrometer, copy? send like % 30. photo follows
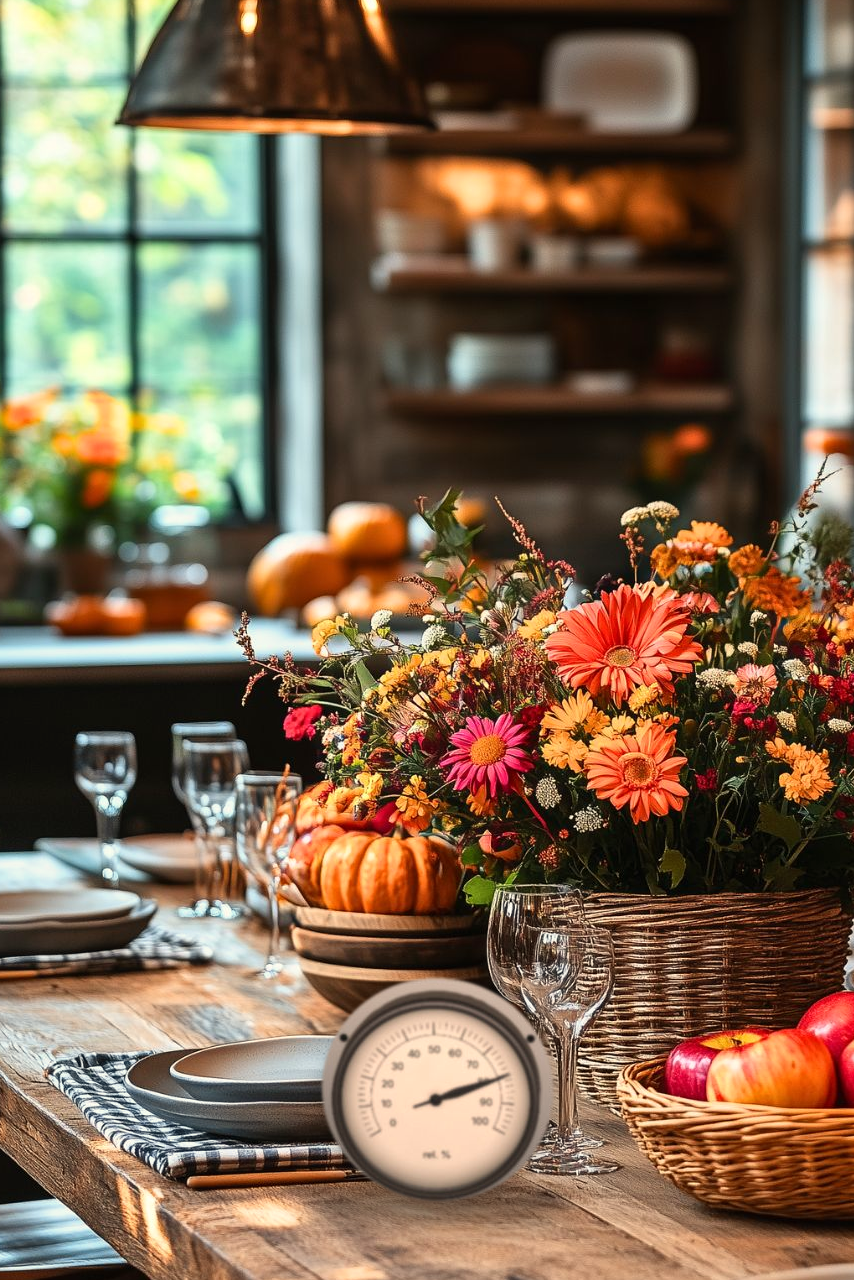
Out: % 80
